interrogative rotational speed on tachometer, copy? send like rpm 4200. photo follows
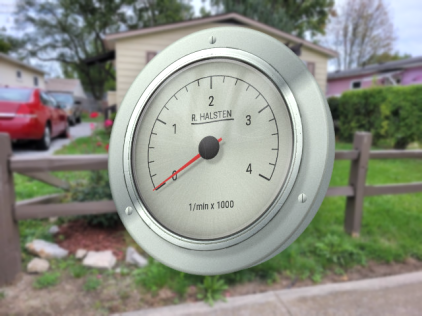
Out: rpm 0
